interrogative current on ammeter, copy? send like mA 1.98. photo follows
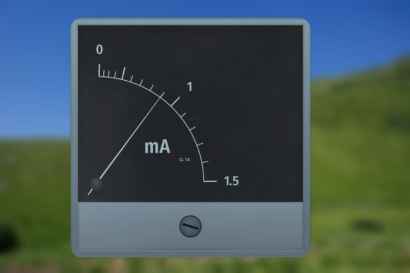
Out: mA 0.9
